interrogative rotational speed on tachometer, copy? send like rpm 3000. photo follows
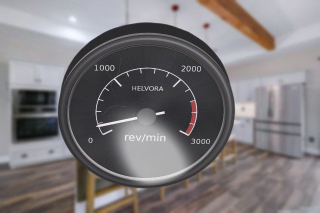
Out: rpm 200
